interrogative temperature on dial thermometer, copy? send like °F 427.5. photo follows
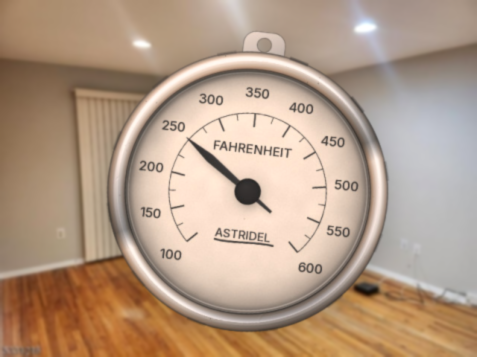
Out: °F 250
